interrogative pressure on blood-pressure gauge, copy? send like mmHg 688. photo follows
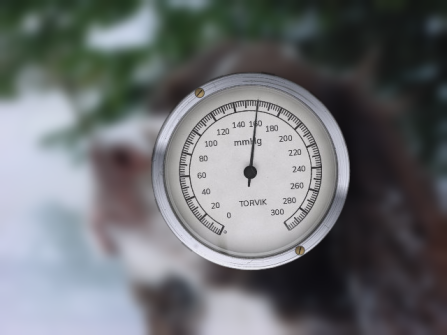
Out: mmHg 160
